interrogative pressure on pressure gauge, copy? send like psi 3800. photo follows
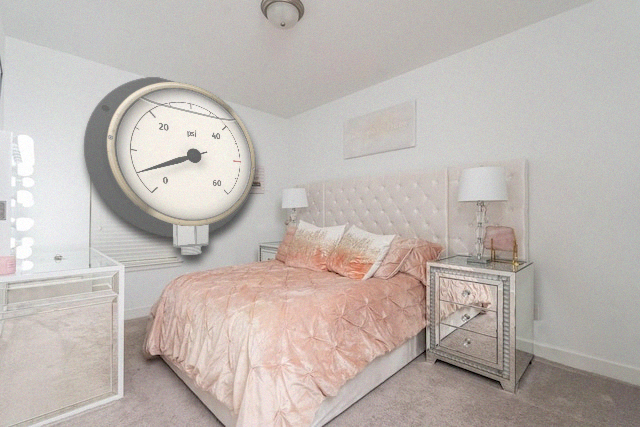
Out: psi 5
